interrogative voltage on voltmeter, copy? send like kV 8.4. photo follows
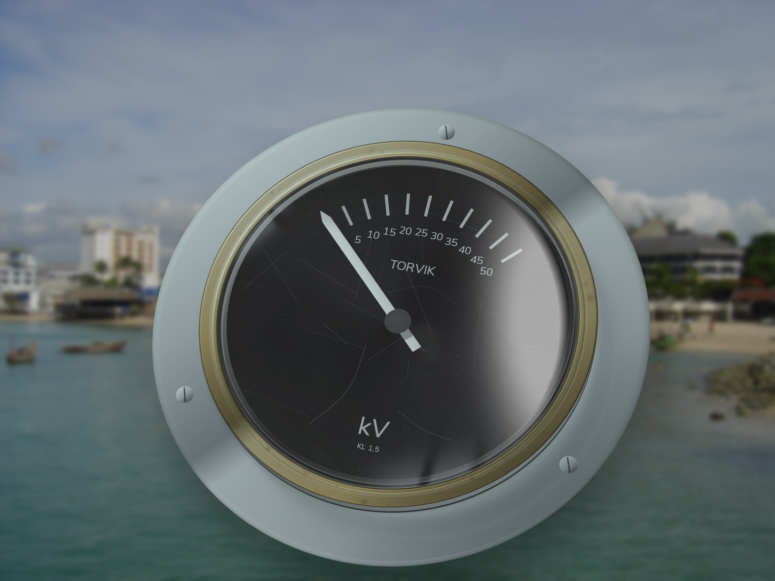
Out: kV 0
